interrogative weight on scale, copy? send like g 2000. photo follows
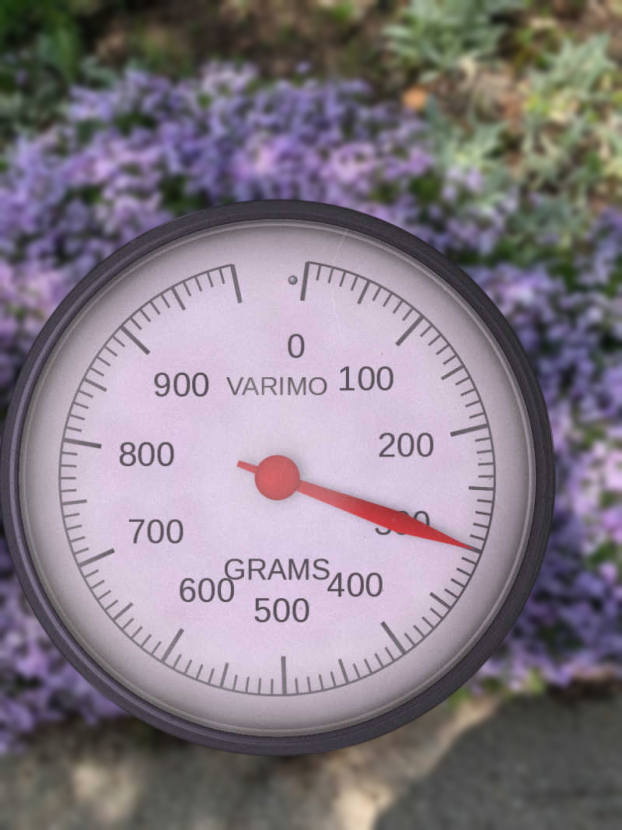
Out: g 300
